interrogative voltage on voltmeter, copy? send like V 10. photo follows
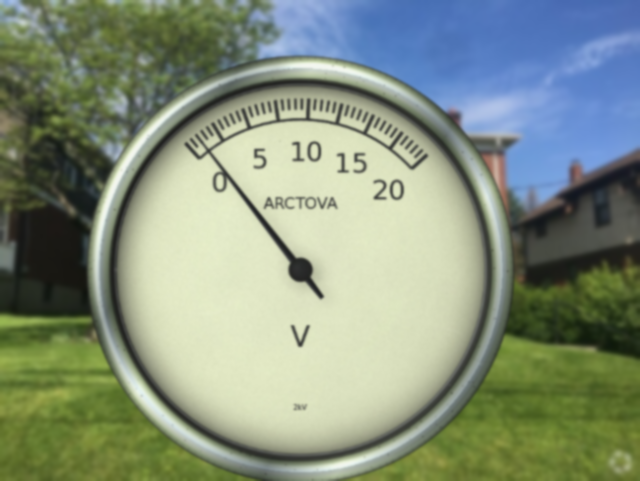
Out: V 1
